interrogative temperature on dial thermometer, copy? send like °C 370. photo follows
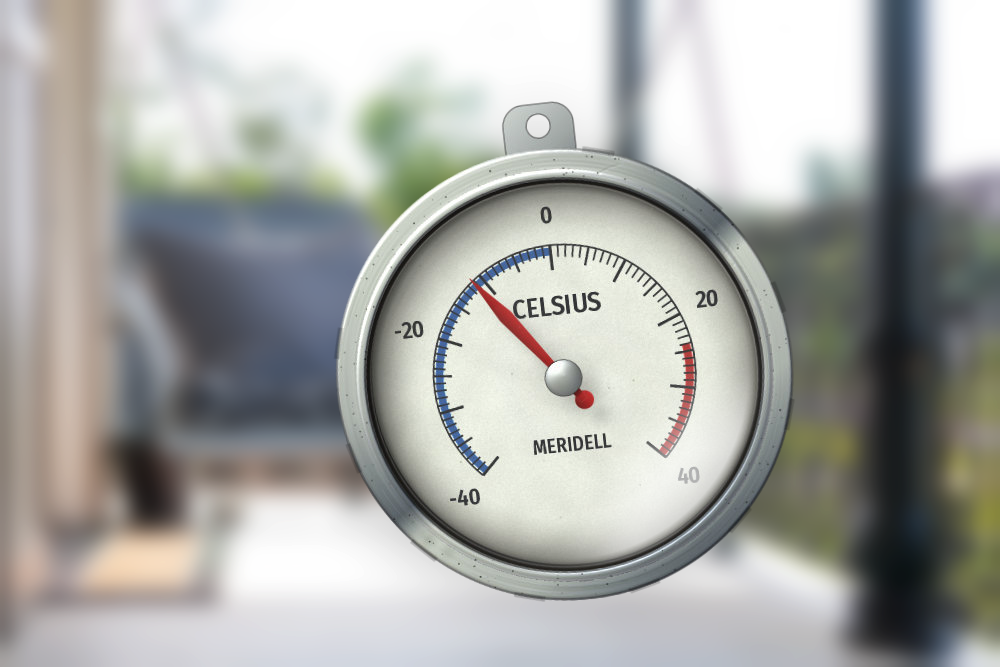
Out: °C -11
